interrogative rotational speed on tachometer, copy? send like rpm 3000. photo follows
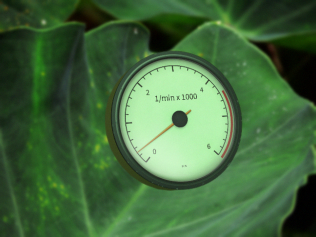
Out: rpm 300
